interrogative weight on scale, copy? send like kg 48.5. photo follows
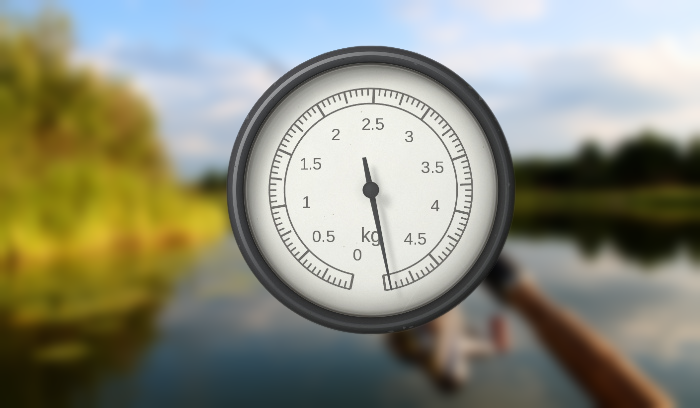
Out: kg 4.95
